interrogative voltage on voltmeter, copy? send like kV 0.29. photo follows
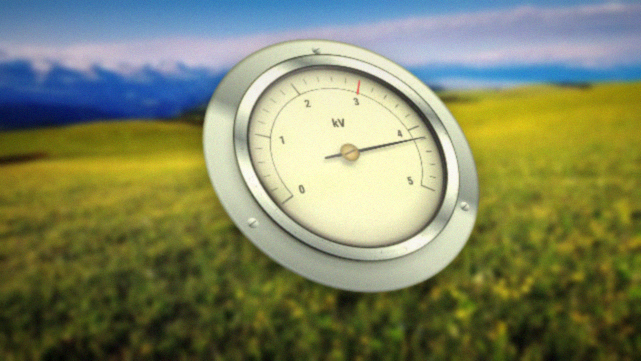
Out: kV 4.2
